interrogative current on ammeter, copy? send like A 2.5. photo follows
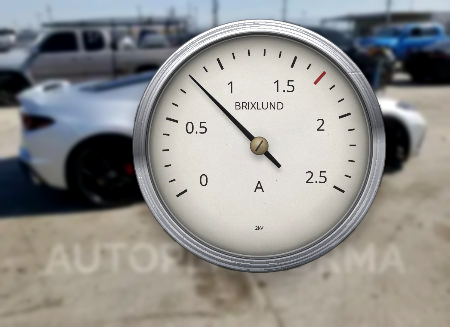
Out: A 0.8
